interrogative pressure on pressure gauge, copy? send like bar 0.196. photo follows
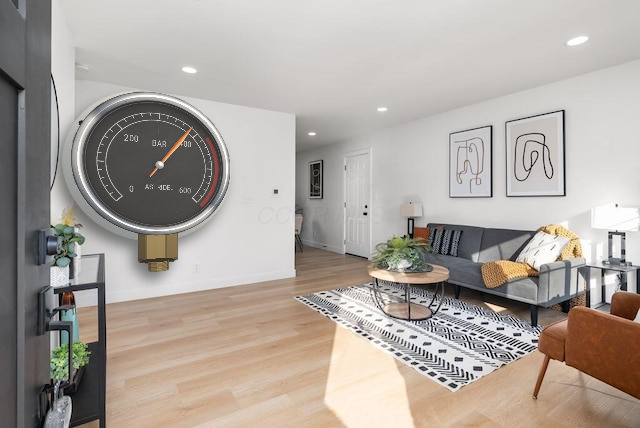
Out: bar 380
